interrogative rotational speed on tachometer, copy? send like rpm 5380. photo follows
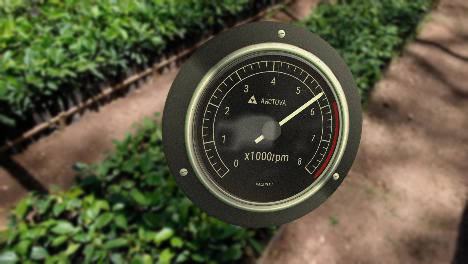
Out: rpm 5600
